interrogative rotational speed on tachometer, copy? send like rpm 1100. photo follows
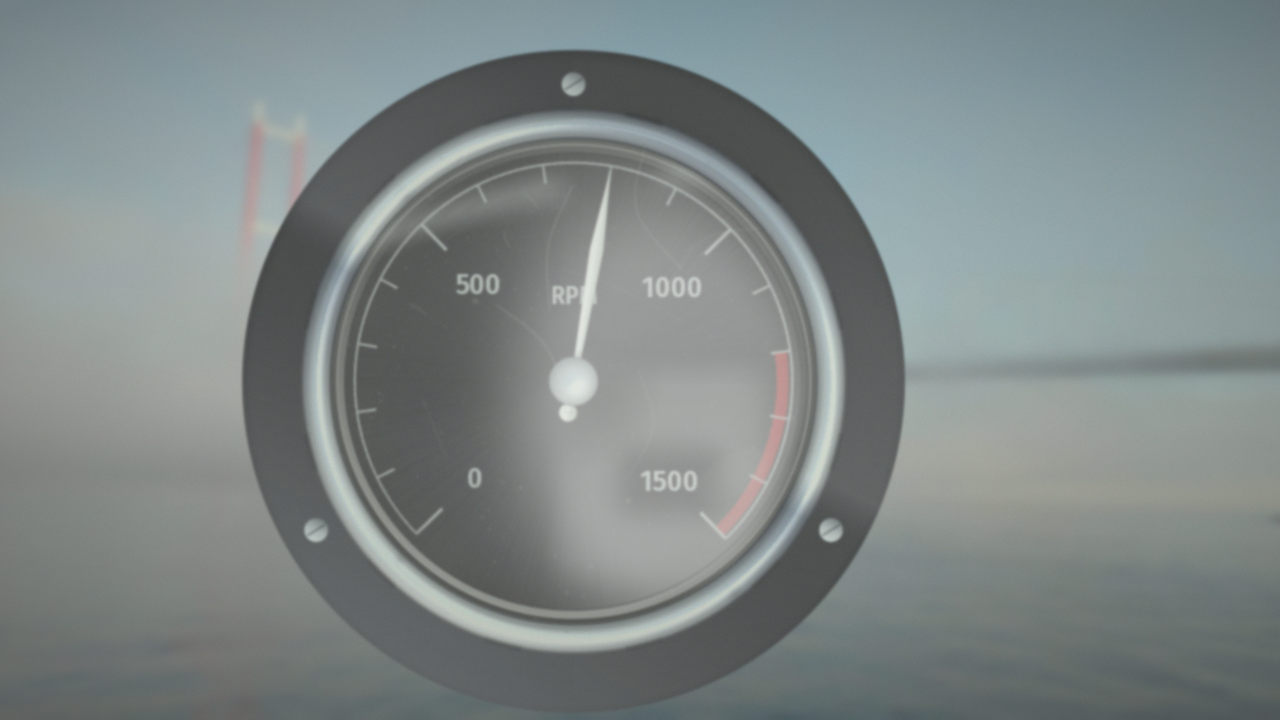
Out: rpm 800
